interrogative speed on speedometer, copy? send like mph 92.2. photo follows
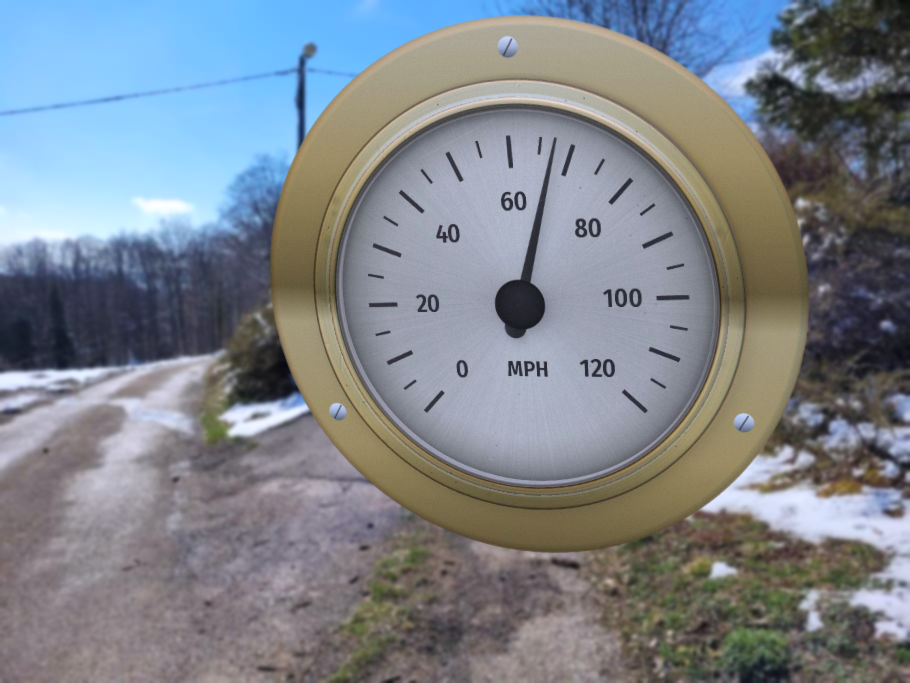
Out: mph 67.5
